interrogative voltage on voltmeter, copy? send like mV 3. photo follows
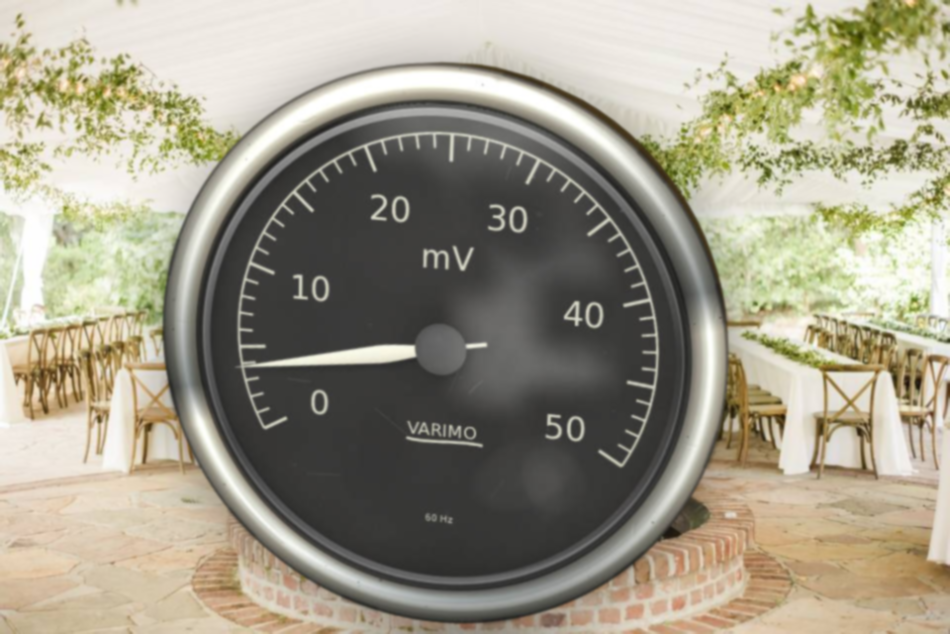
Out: mV 4
